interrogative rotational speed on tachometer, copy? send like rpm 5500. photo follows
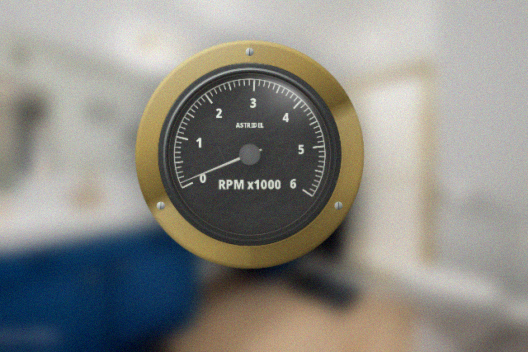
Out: rpm 100
